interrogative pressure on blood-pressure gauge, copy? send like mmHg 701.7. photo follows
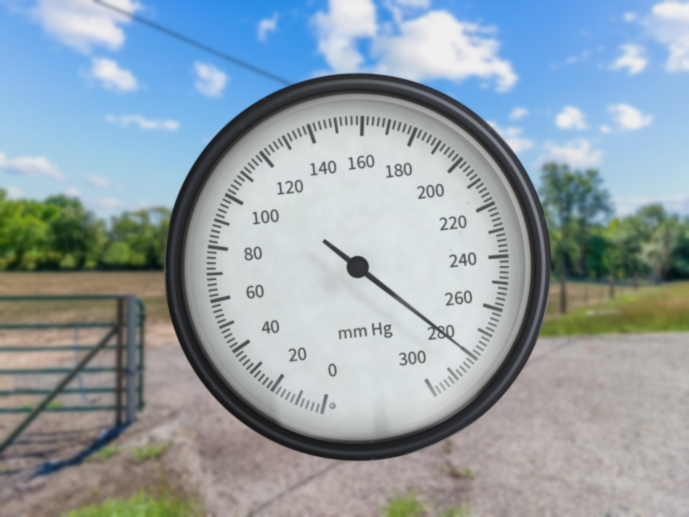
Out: mmHg 280
